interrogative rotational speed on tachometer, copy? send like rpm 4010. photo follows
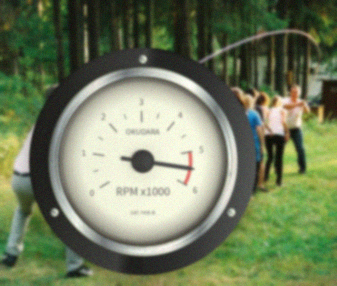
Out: rpm 5500
